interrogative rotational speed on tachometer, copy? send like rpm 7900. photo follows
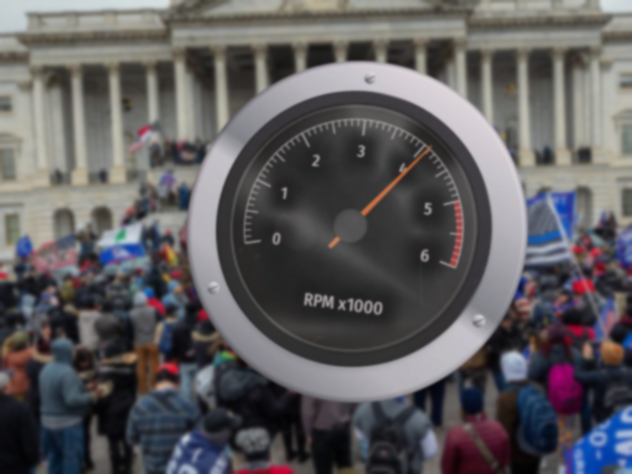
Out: rpm 4100
